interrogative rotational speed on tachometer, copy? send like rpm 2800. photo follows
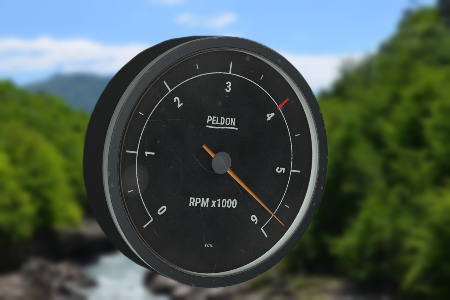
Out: rpm 5750
